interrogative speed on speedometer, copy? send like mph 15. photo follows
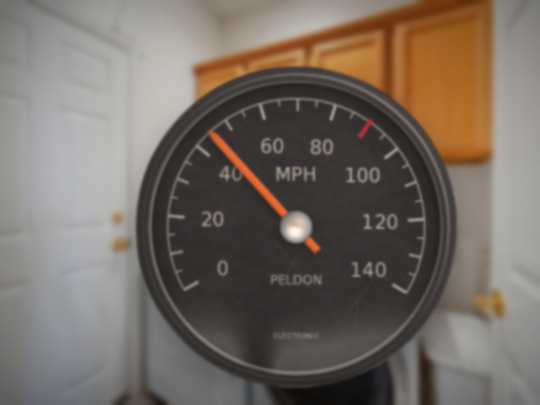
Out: mph 45
